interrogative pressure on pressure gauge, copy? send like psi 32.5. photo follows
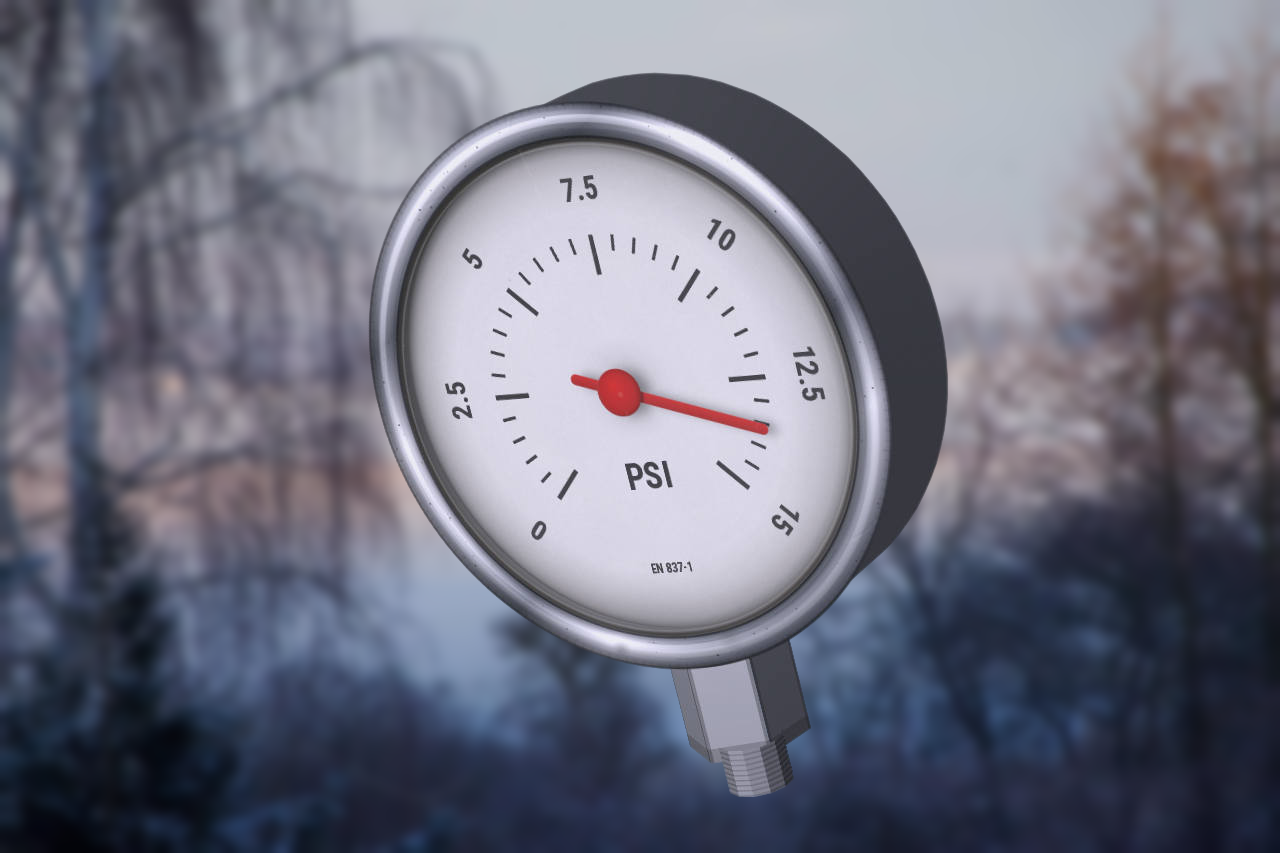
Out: psi 13.5
